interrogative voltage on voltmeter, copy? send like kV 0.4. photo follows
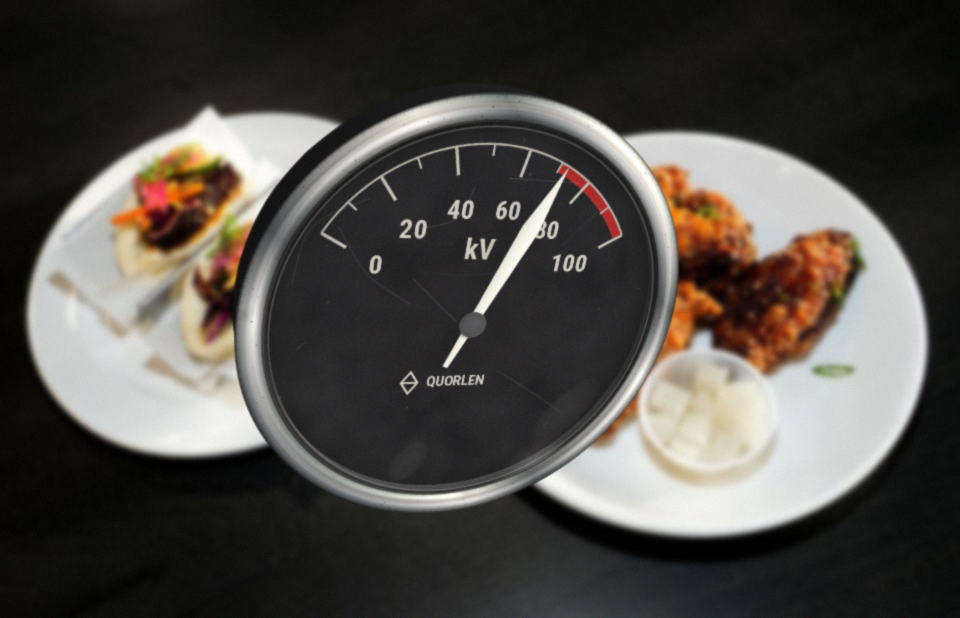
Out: kV 70
